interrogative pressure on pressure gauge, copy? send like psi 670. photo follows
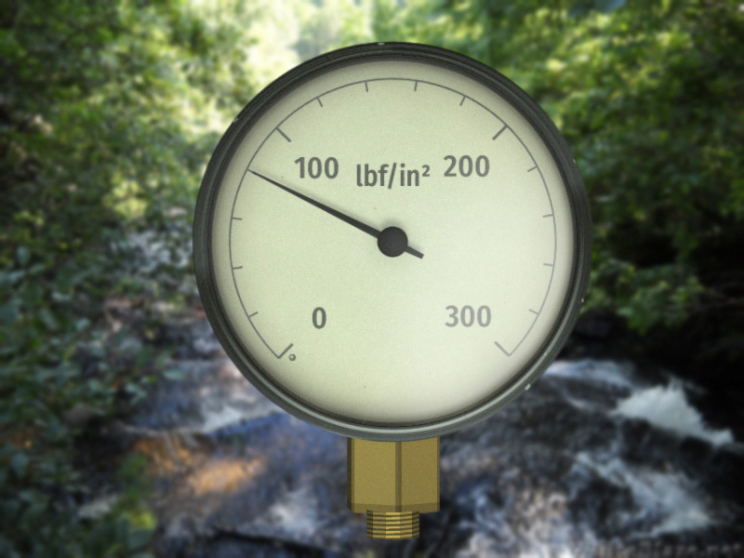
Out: psi 80
